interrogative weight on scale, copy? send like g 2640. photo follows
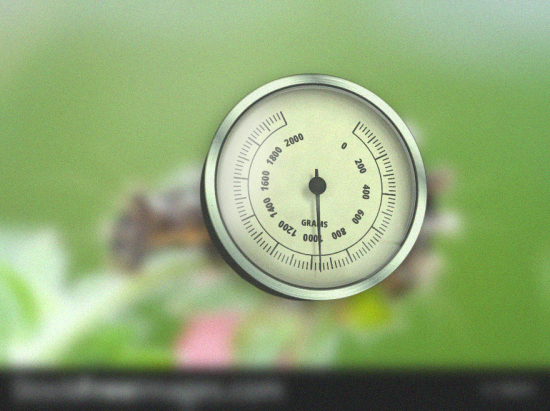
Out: g 960
